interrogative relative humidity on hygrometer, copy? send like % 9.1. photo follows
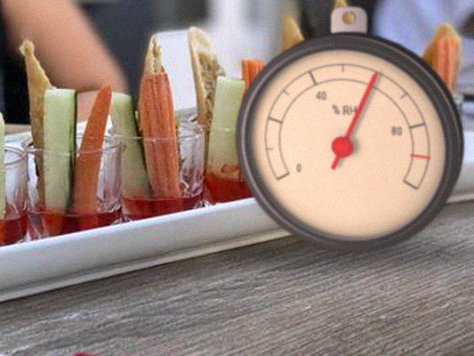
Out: % 60
